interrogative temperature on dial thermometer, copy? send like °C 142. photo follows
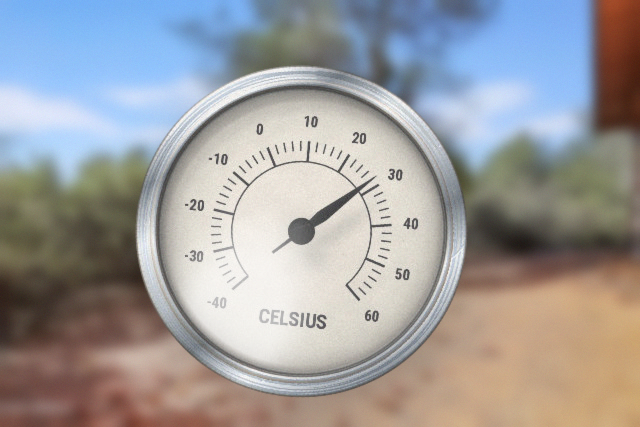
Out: °C 28
